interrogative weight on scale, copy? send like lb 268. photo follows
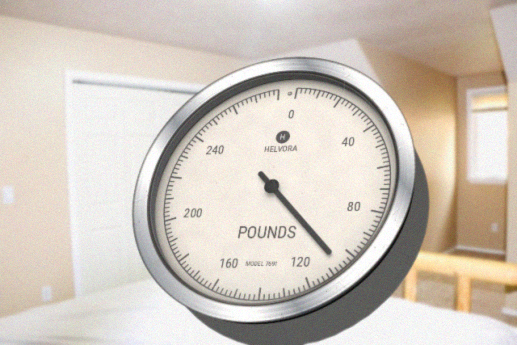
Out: lb 106
